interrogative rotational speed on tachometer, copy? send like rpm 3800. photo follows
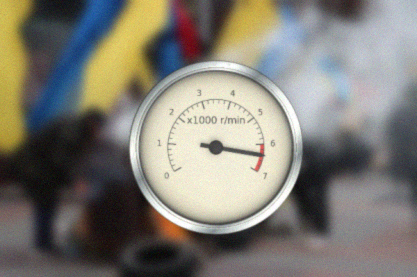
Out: rpm 6400
